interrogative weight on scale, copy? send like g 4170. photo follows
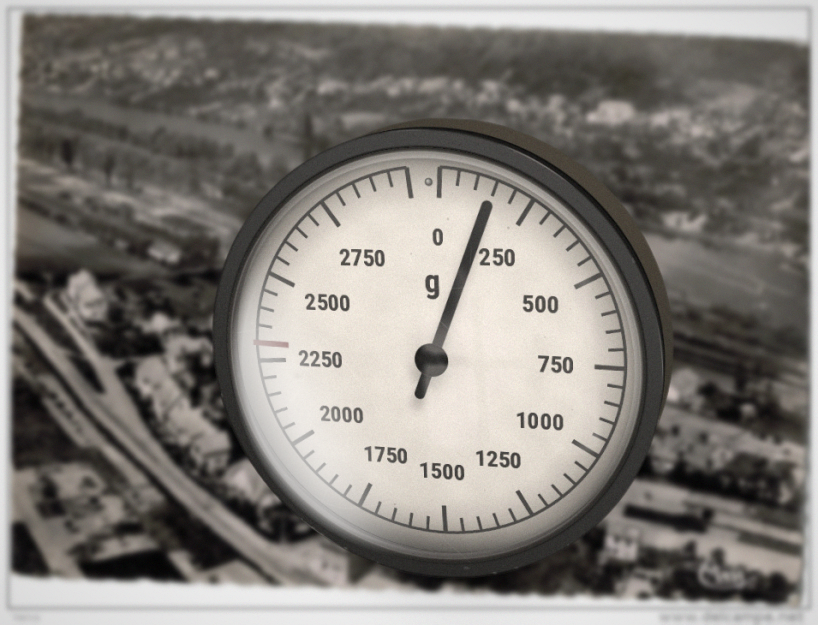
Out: g 150
